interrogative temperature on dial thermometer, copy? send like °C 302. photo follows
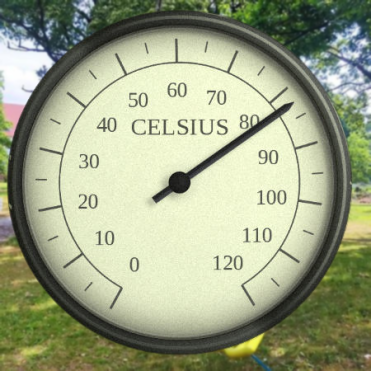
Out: °C 82.5
